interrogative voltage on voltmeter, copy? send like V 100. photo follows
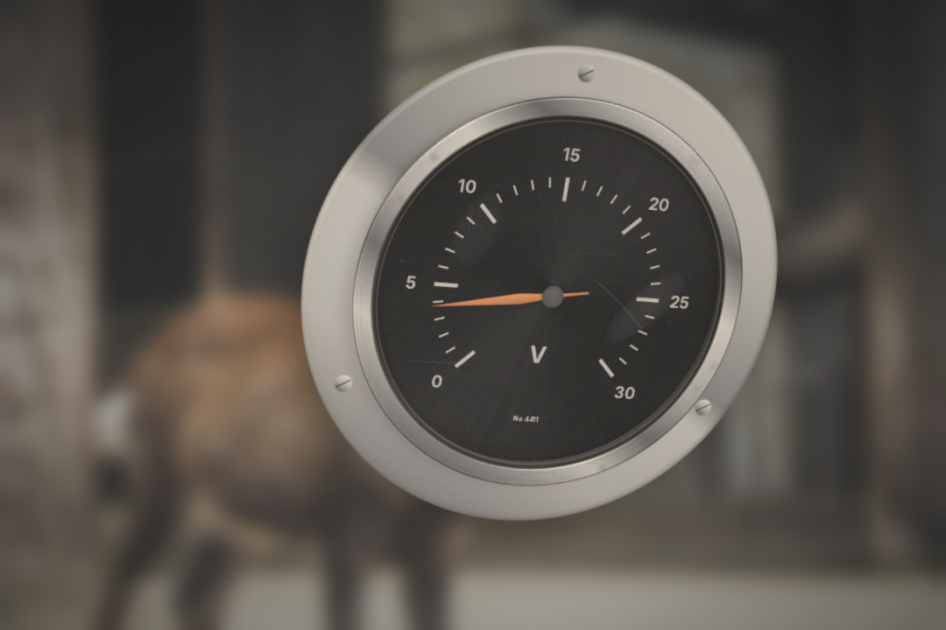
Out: V 4
